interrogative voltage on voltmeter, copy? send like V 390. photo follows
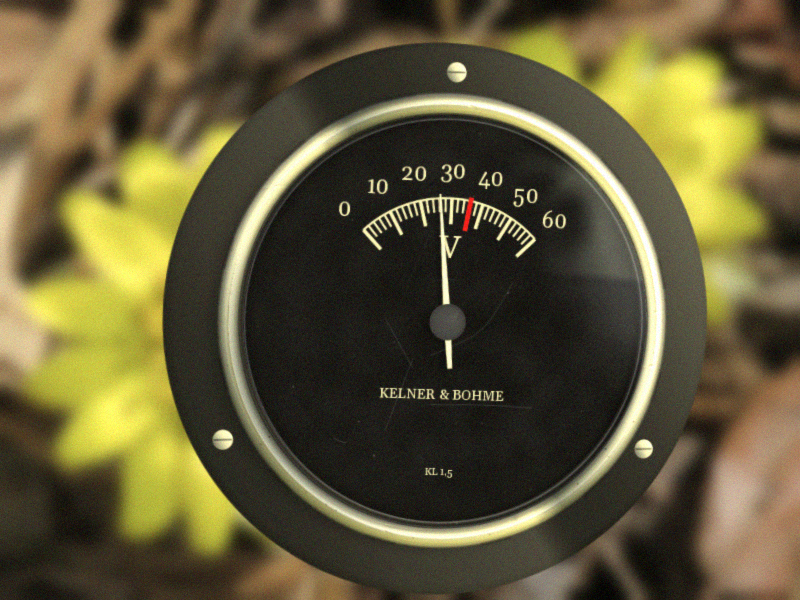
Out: V 26
